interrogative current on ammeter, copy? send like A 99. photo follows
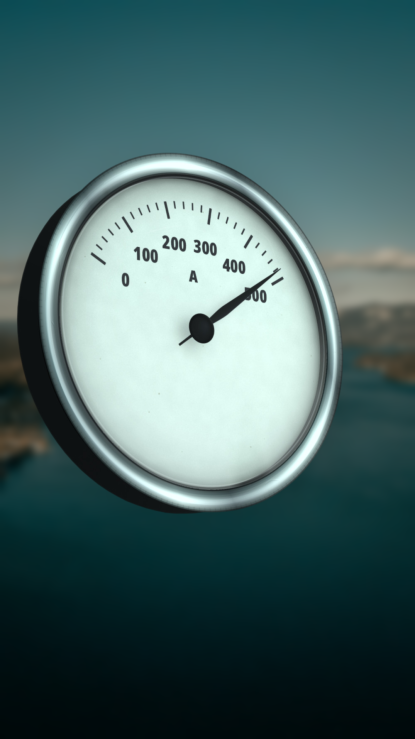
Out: A 480
